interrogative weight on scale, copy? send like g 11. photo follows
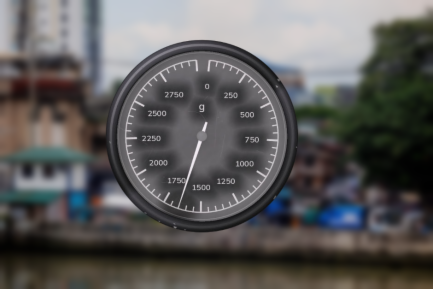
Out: g 1650
